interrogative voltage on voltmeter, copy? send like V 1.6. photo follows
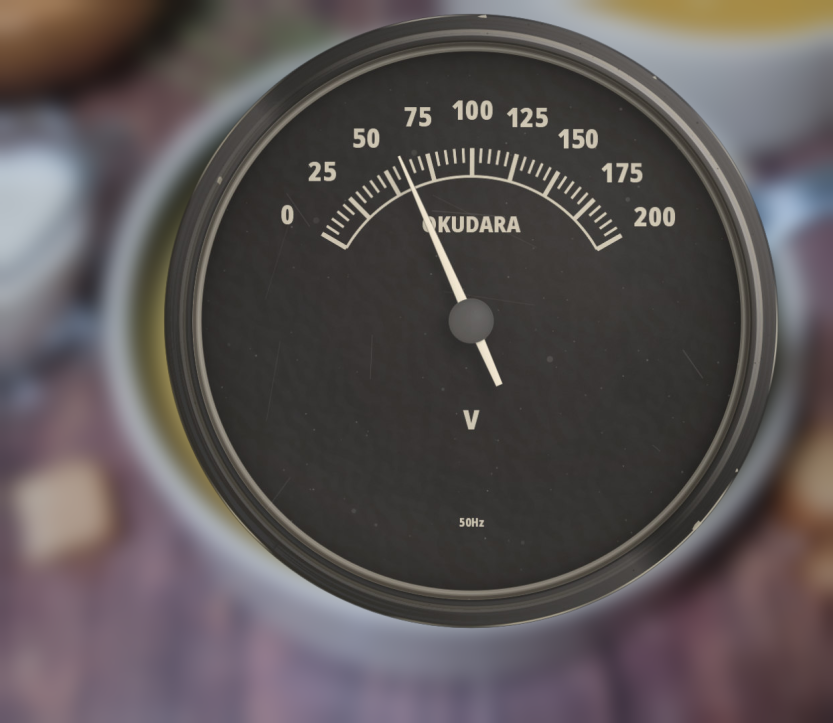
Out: V 60
